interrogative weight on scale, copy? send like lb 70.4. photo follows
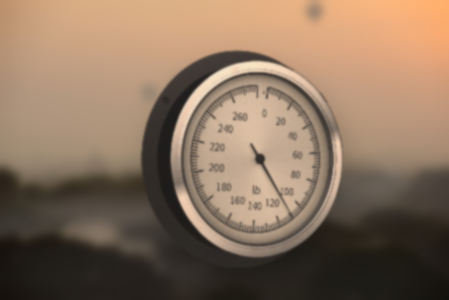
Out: lb 110
